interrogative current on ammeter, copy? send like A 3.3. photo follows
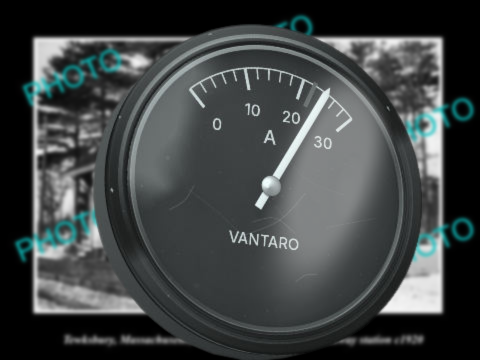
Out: A 24
